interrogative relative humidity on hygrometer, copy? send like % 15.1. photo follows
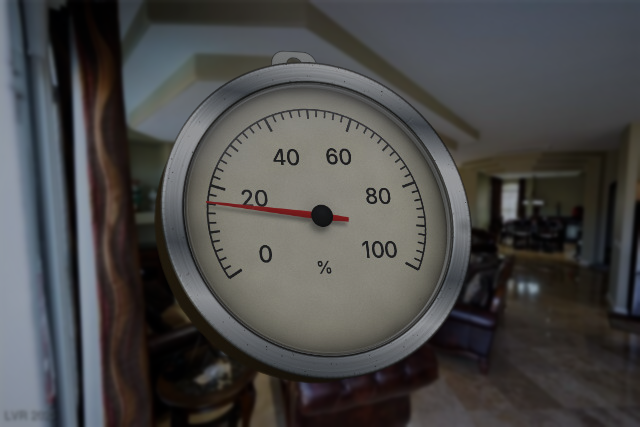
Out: % 16
